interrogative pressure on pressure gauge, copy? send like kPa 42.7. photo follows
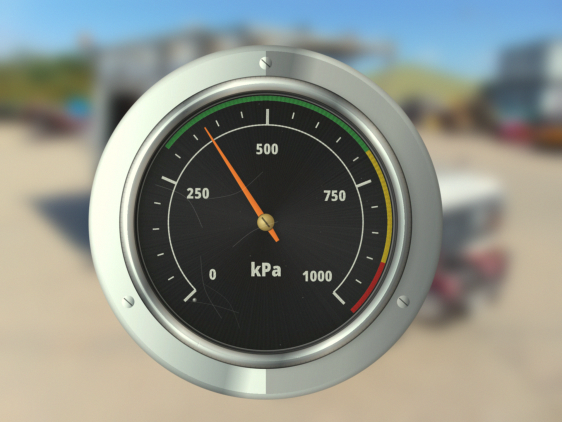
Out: kPa 375
